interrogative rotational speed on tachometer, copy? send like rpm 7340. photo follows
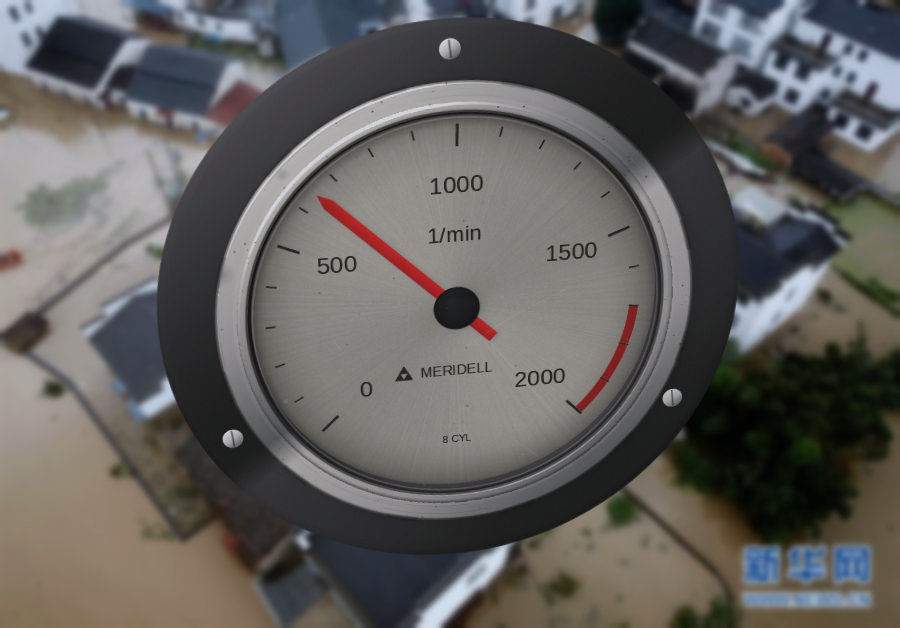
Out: rpm 650
